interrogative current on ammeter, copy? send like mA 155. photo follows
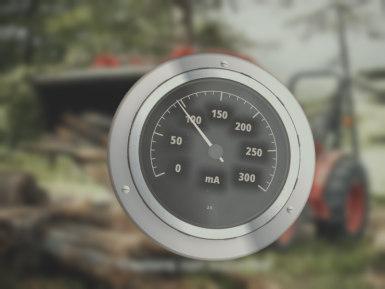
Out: mA 95
